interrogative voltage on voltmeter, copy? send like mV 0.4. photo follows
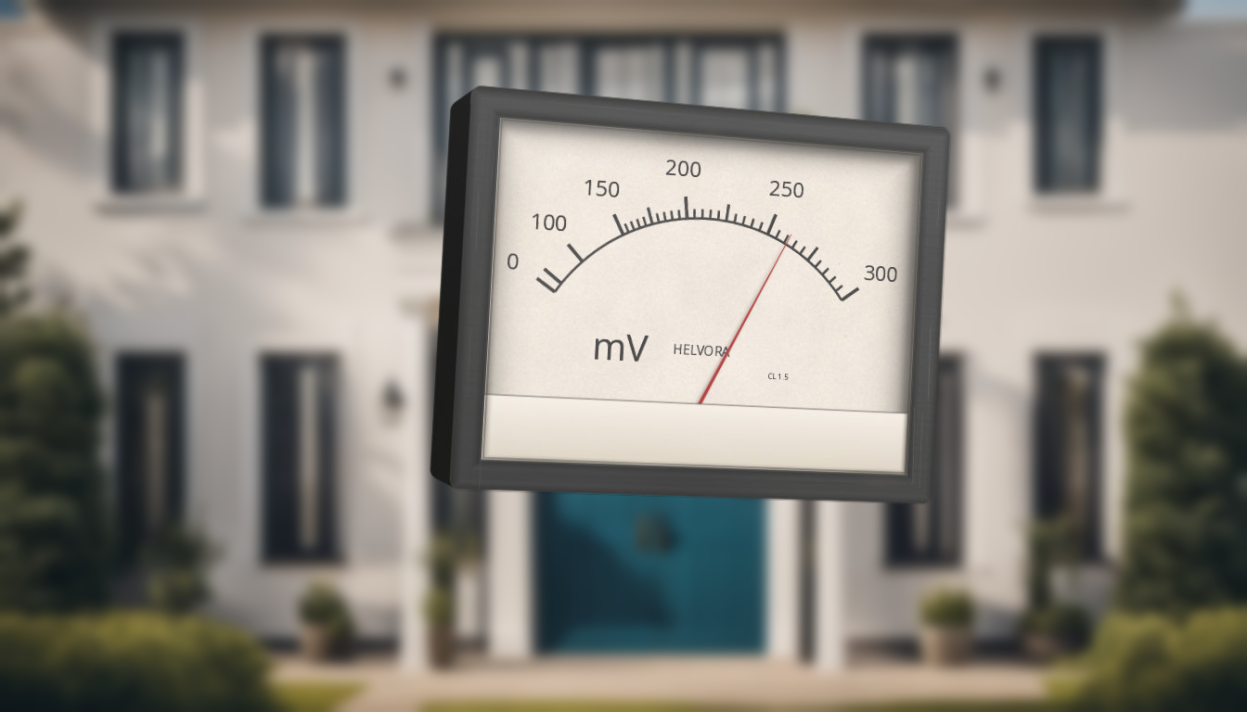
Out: mV 260
